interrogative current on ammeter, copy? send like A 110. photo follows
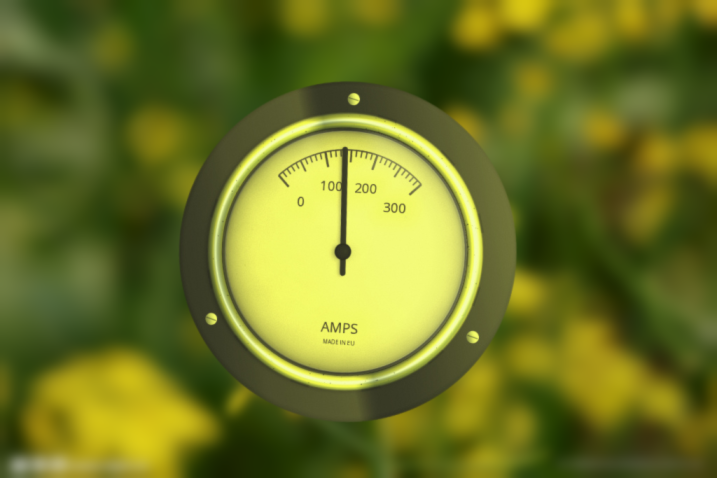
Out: A 140
